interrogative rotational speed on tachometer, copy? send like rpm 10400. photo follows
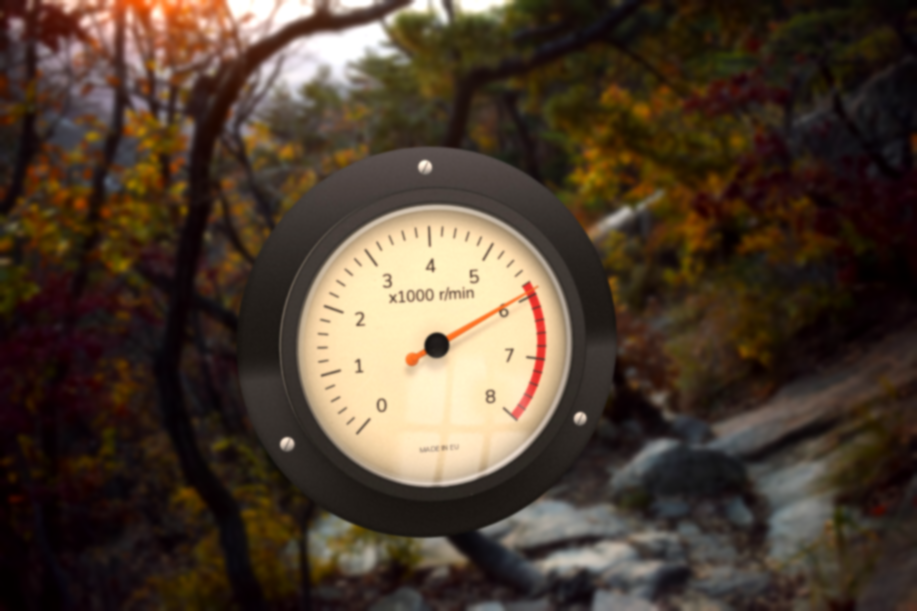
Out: rpm 5900
